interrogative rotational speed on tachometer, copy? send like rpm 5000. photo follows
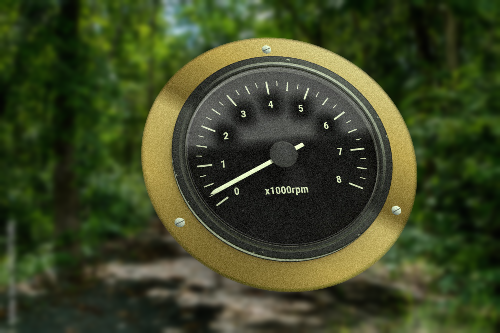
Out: rpm 250
